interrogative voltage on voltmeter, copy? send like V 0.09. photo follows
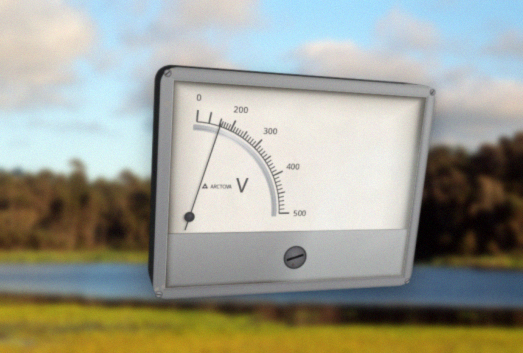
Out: V 150
